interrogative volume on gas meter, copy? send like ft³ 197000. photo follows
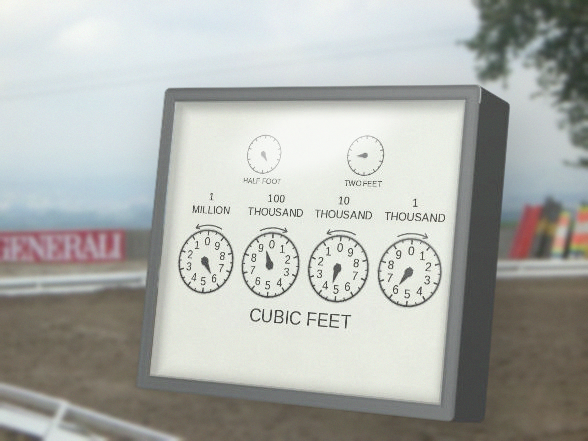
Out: ft³ 594600
